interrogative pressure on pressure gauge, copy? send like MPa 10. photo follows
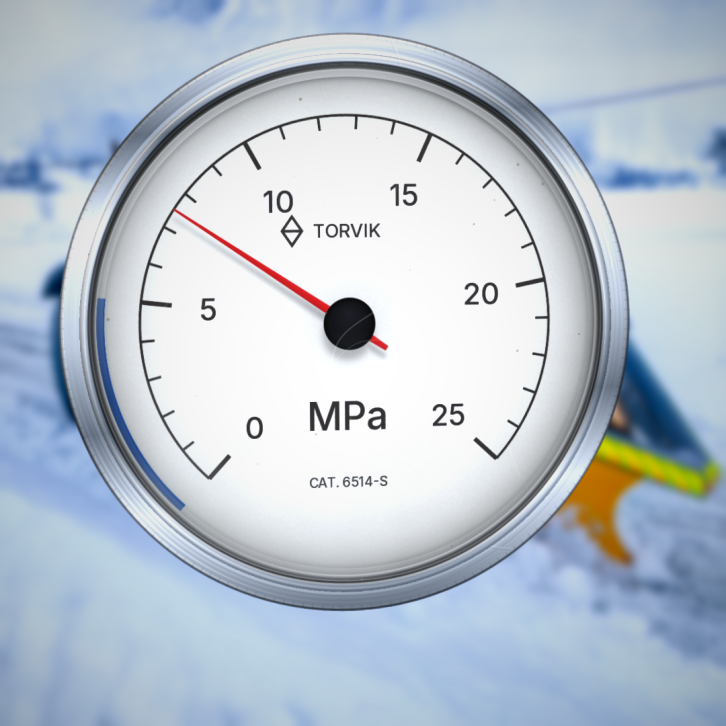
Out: MPa 7.5
